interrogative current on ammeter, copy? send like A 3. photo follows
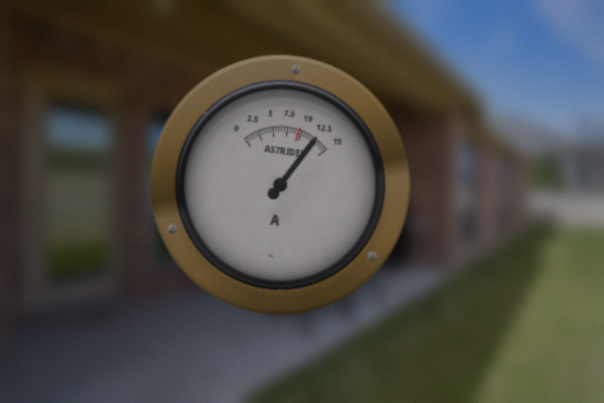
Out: A 12.5
